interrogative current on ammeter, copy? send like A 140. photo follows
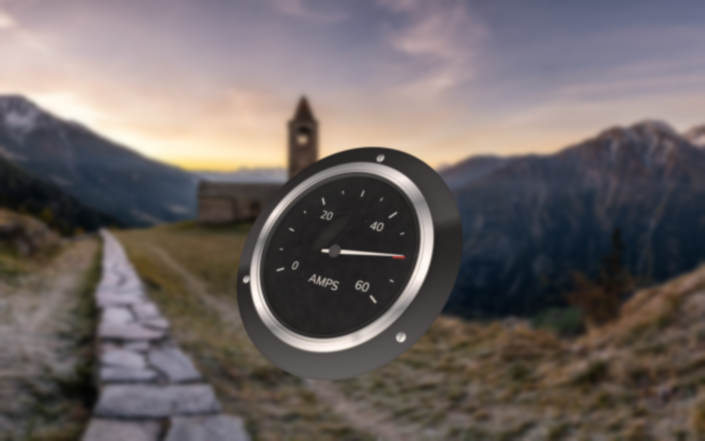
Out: A 50
